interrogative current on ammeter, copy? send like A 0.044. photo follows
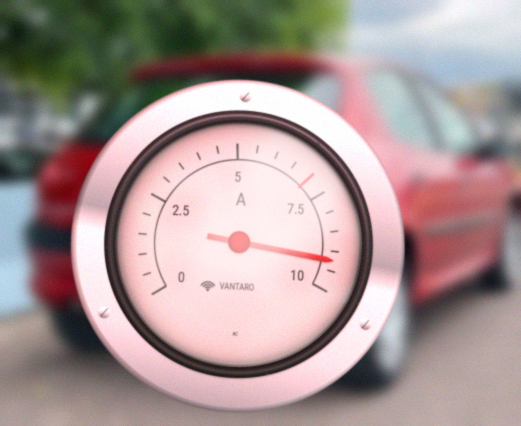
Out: A 9.25
